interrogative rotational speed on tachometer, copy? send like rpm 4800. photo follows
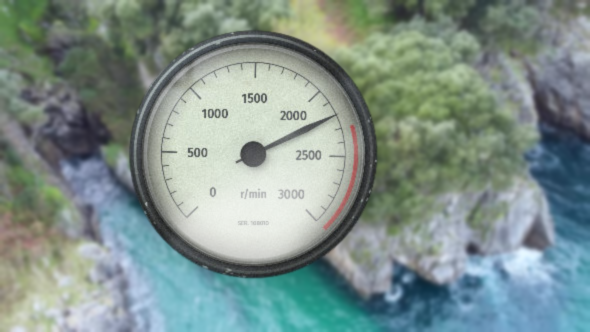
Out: rpm 2200
